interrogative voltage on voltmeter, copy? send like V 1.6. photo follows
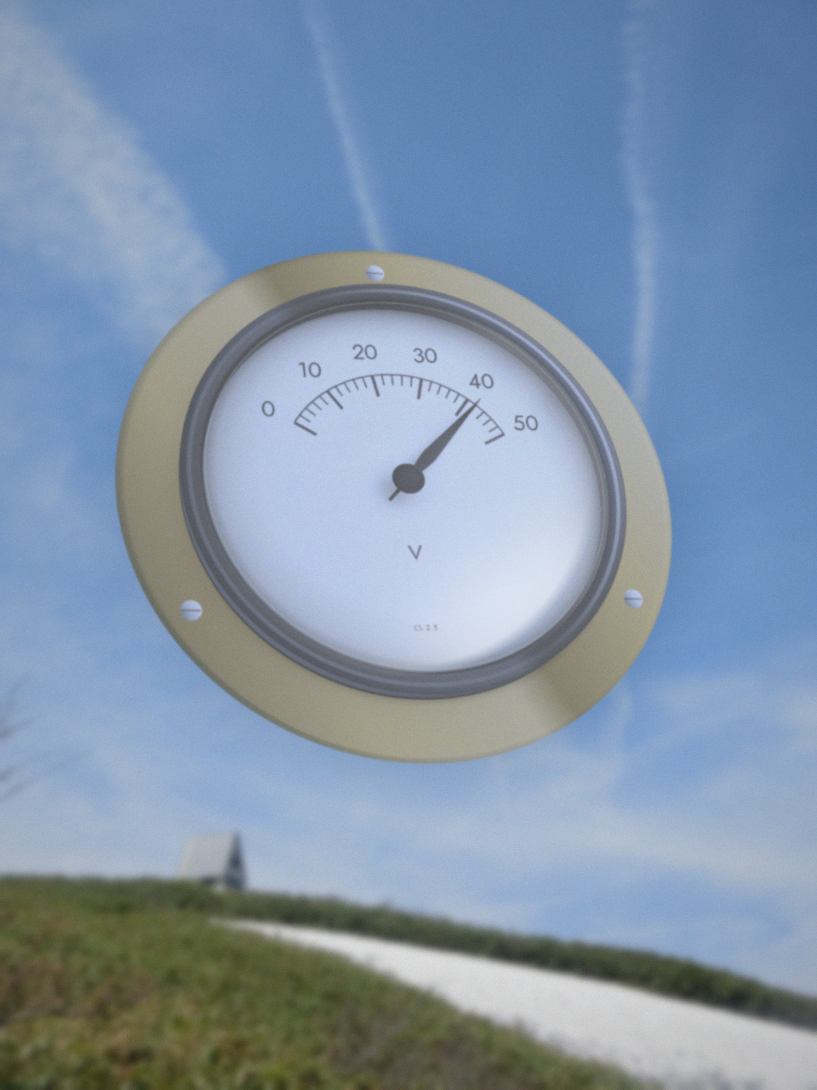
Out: V 42
